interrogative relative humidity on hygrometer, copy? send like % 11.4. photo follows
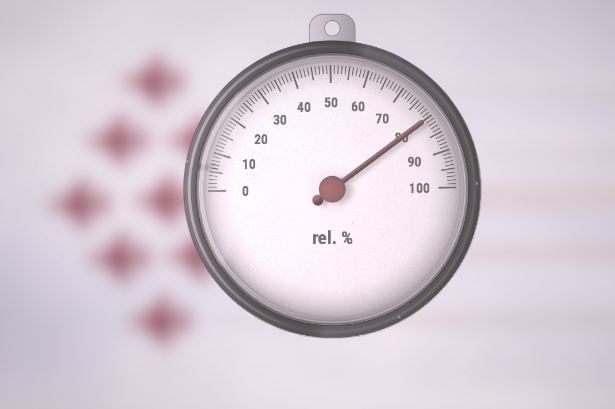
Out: % 80
